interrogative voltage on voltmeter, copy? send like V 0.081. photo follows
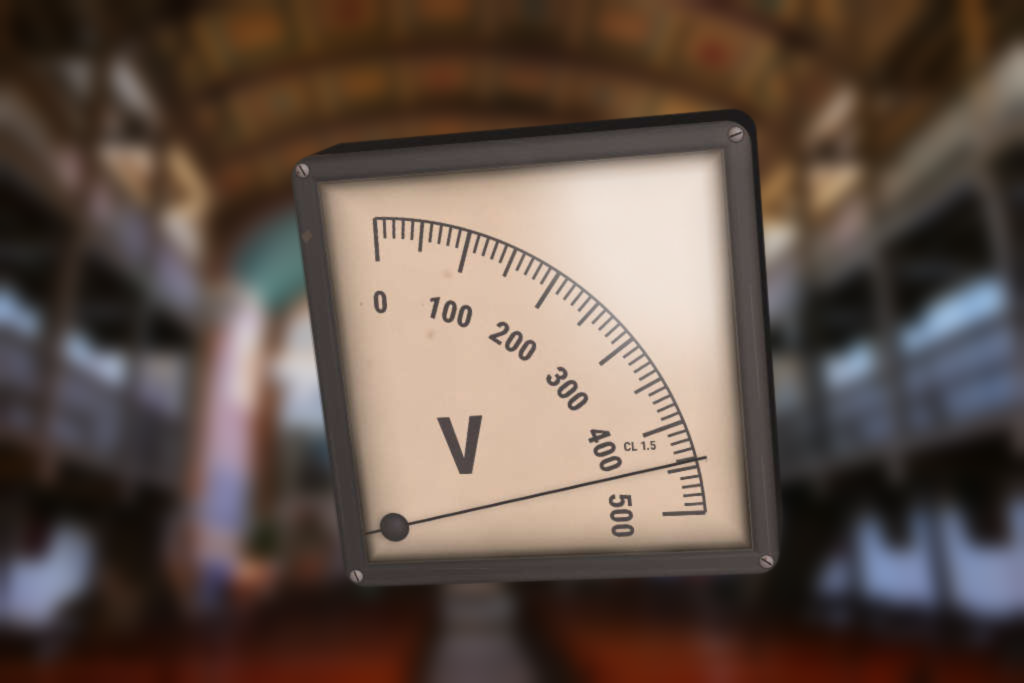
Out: V 440
